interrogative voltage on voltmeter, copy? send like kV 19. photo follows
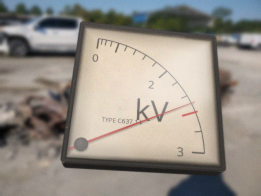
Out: kV 2.5
